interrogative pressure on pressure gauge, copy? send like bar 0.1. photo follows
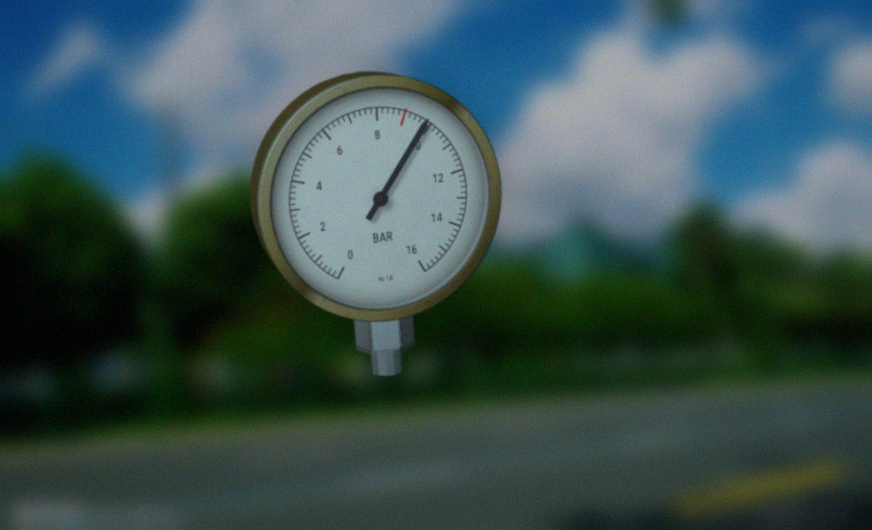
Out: bar 9.8
